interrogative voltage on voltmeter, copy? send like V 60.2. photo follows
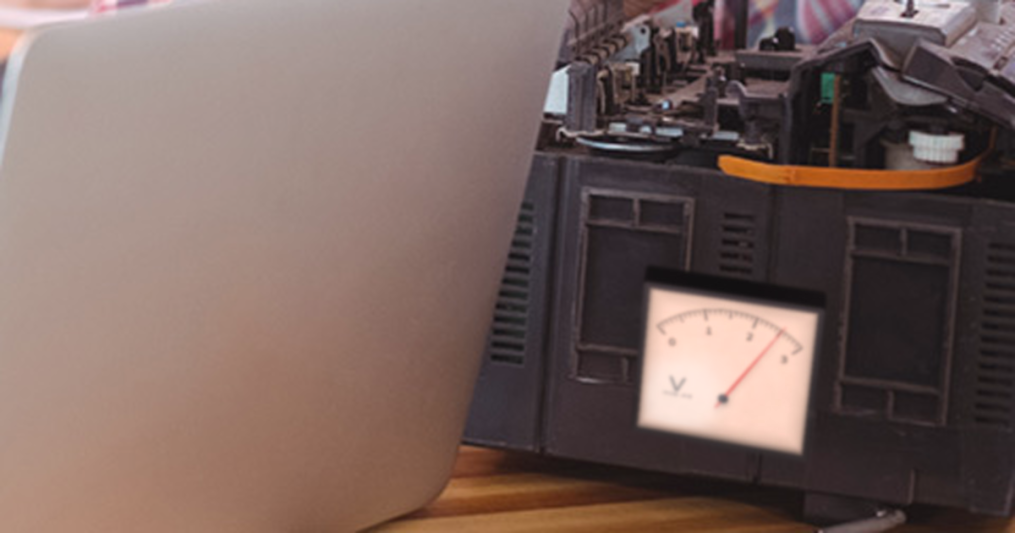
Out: V 2.5
